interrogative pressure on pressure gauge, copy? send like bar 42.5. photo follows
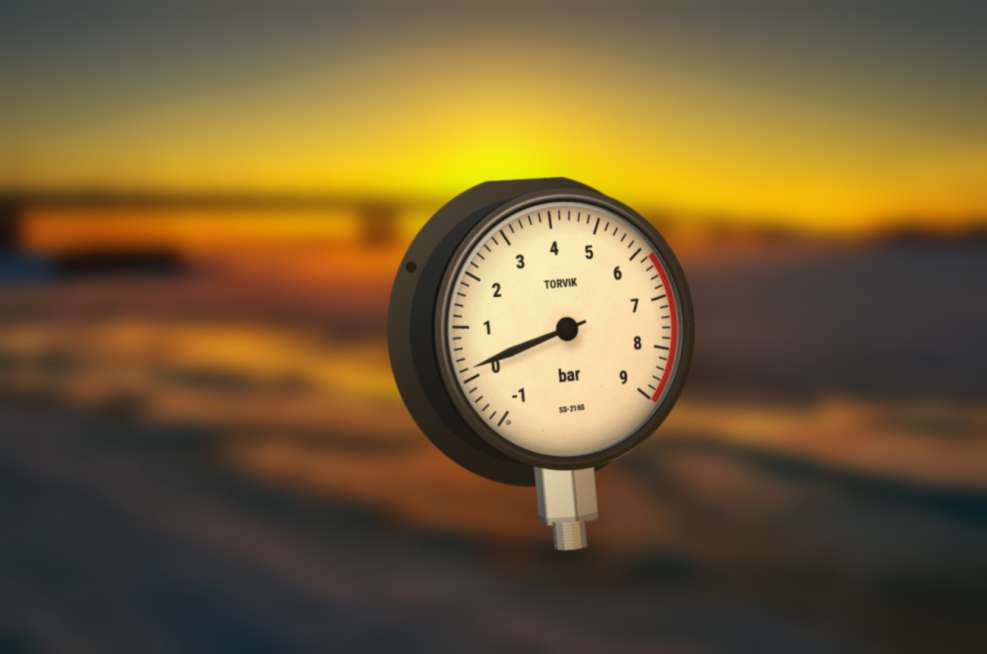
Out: bar 0.2
